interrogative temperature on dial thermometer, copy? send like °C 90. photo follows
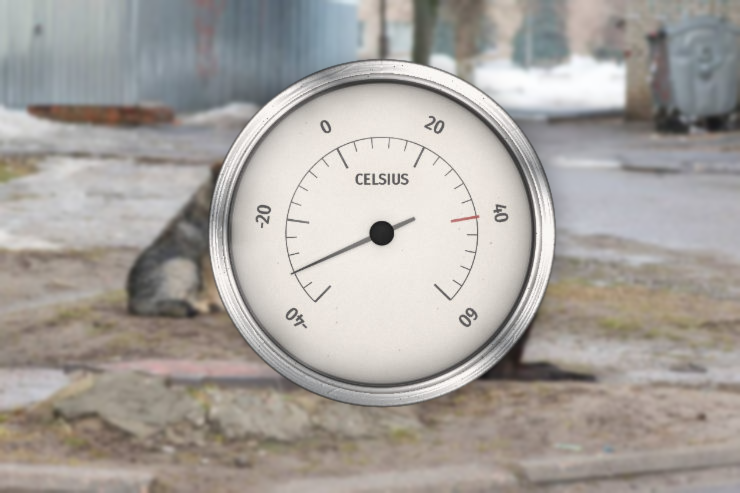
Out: °C -32
